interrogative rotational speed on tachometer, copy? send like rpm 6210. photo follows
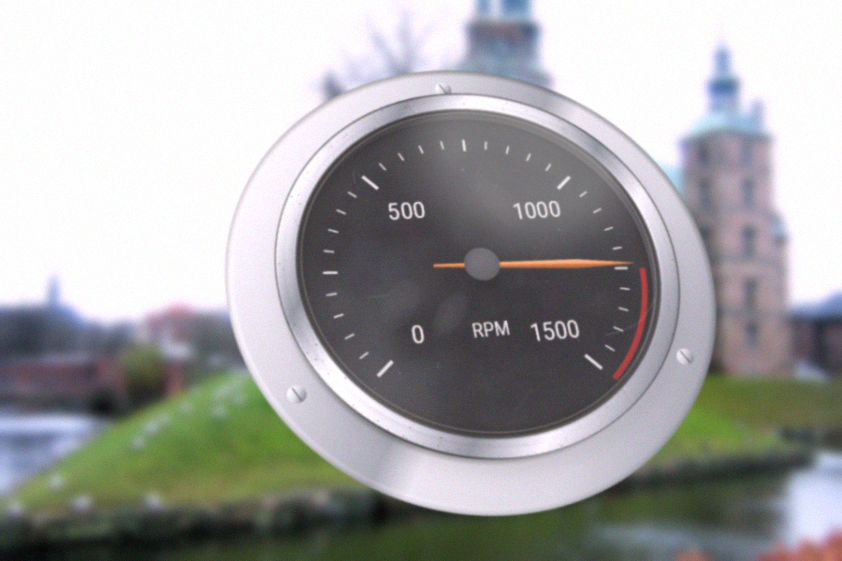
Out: rpm 1250
